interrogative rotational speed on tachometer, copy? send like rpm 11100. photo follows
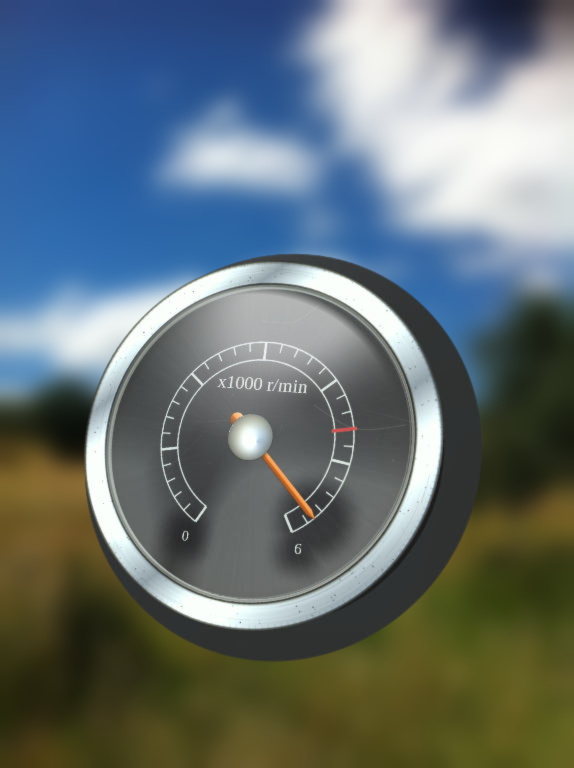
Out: rpm 5700
